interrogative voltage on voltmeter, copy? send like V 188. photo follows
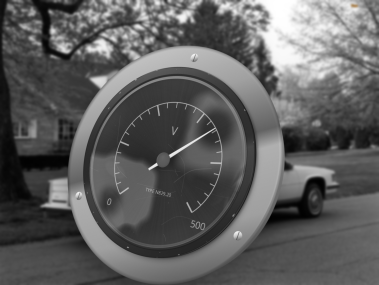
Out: V 340
